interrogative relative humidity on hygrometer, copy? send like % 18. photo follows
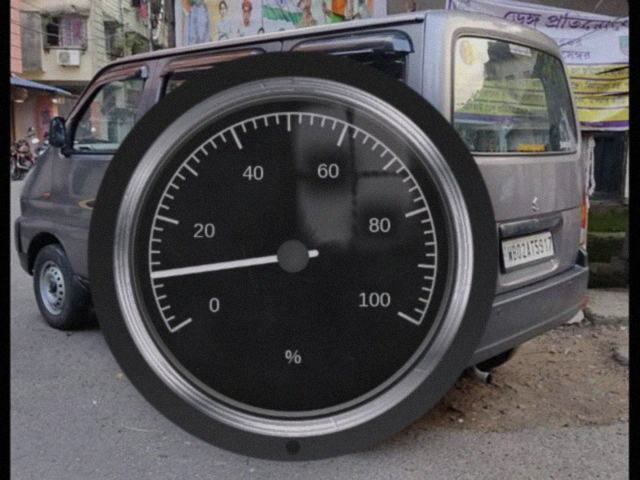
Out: % 10
